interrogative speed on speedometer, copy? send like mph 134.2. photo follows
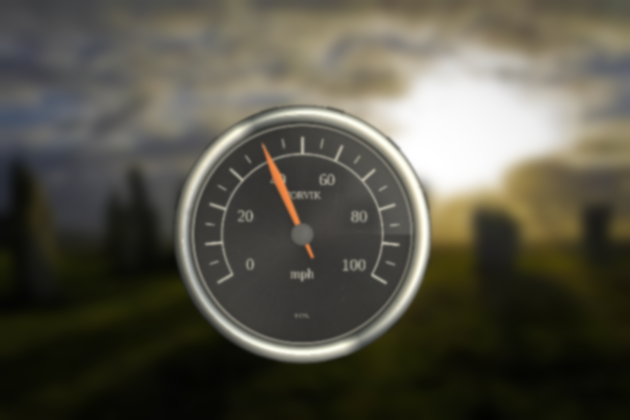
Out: mph 40
